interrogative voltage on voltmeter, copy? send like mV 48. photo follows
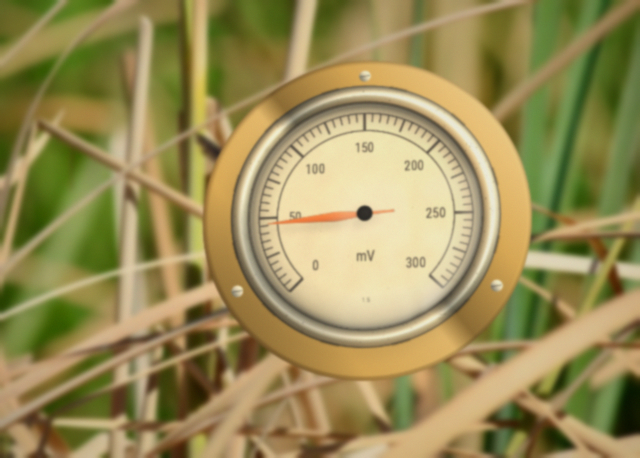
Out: mV 45
